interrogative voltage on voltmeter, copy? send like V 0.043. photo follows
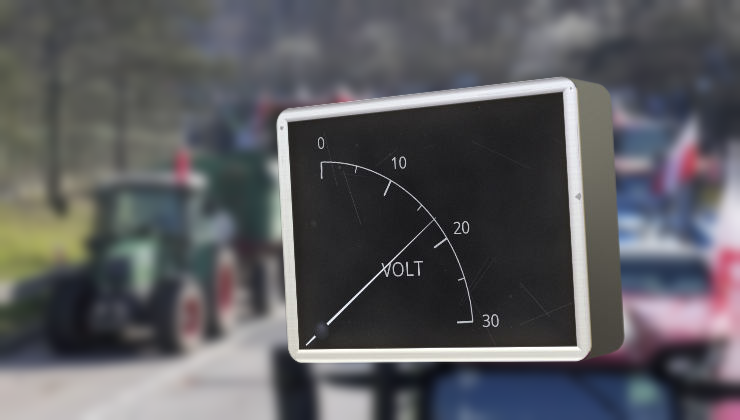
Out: V 17.5
